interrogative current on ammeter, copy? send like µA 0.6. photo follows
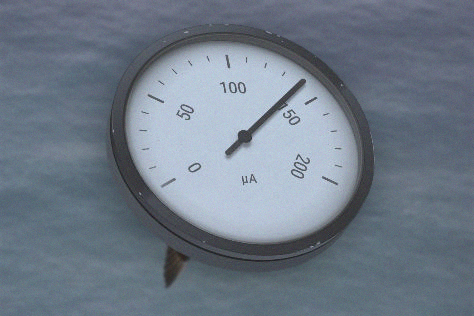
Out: µA 140
